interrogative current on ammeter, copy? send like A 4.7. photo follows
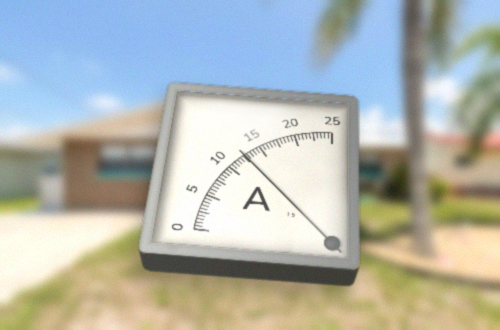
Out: A 12.5
